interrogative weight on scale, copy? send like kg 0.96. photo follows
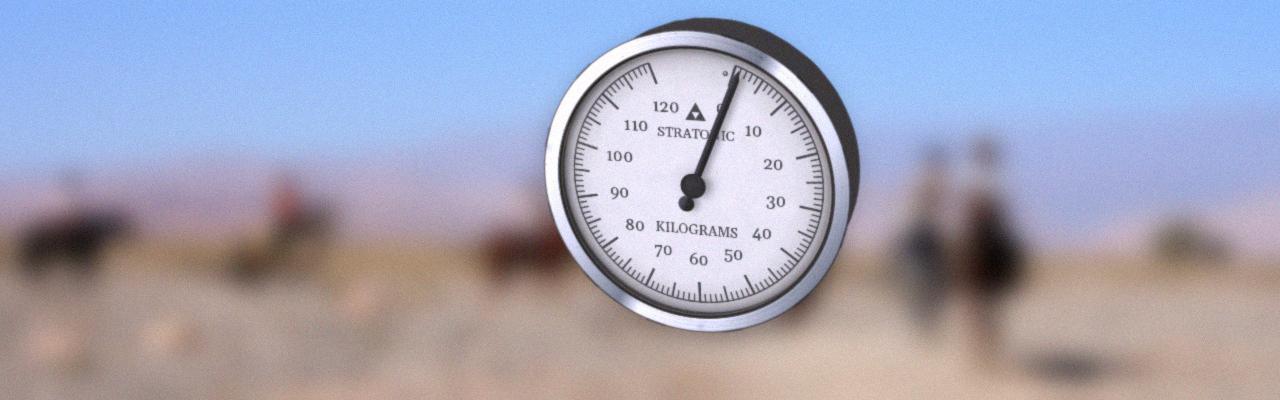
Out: kg 1
